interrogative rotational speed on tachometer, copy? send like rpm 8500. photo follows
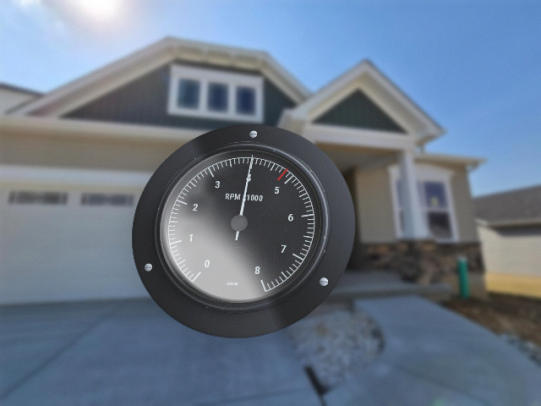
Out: rpm 4000
